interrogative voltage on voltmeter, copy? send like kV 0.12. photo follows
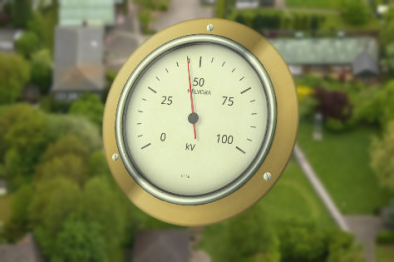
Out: kV 45
